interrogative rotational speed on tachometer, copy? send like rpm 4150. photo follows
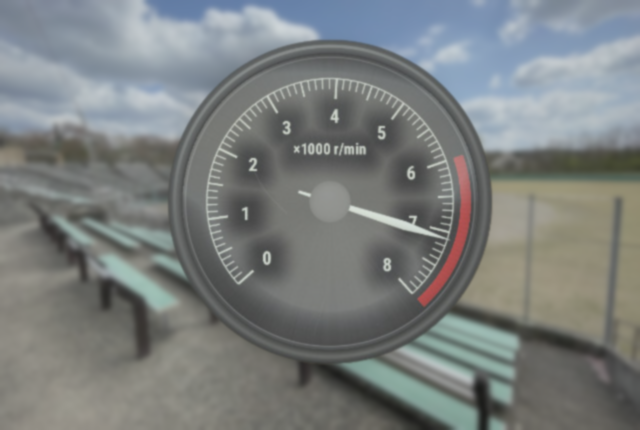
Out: rpm 7100
